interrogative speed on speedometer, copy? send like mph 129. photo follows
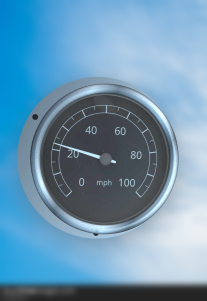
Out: mph 22.5
